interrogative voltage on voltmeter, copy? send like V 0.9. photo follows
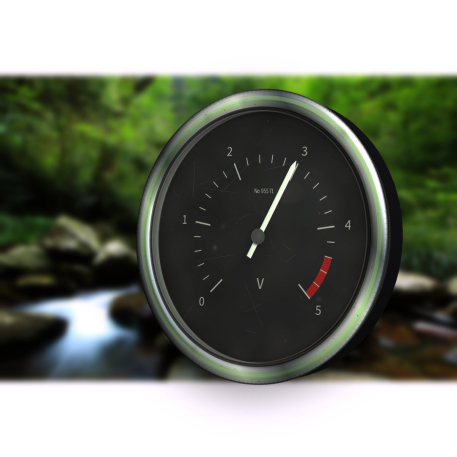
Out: V 3
